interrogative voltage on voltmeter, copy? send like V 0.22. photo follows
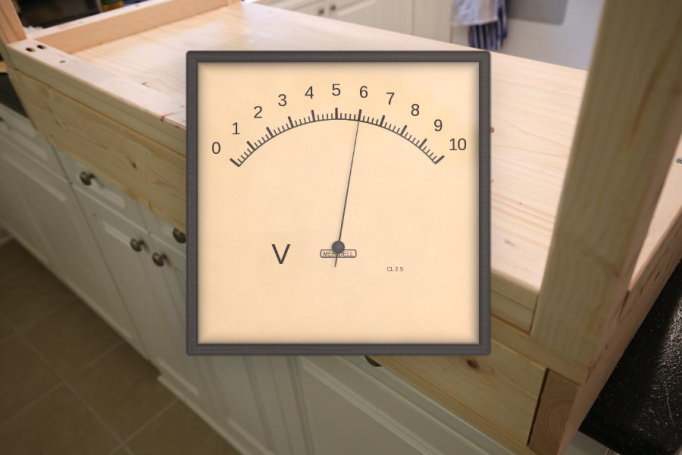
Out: V 6
